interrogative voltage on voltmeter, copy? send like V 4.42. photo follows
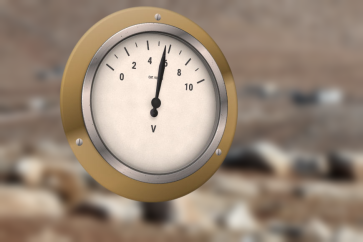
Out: V 5.5
